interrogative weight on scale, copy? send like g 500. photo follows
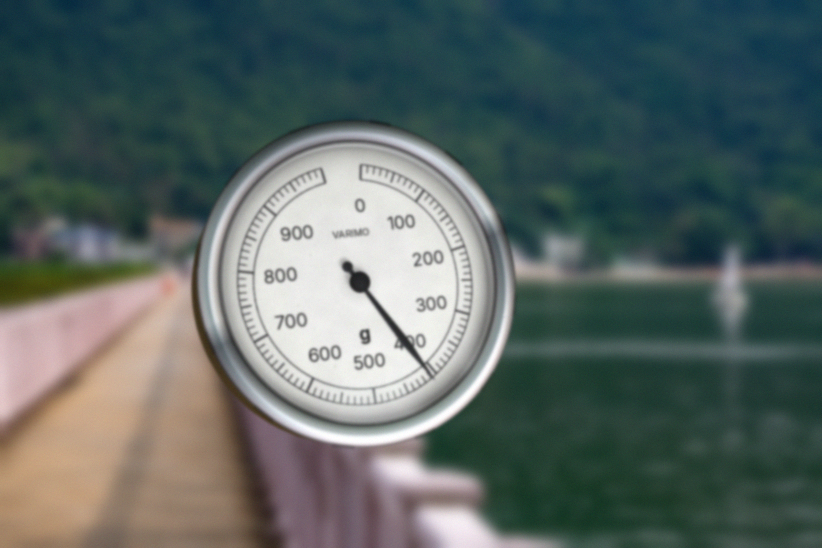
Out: g 410
